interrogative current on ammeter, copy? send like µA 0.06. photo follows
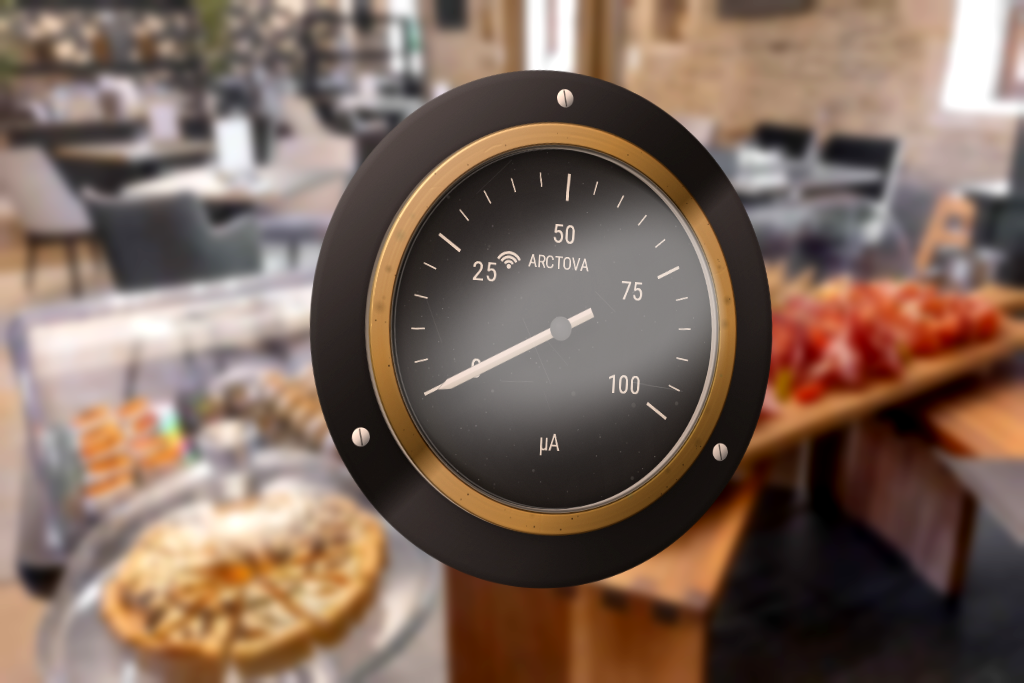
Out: µA 0
